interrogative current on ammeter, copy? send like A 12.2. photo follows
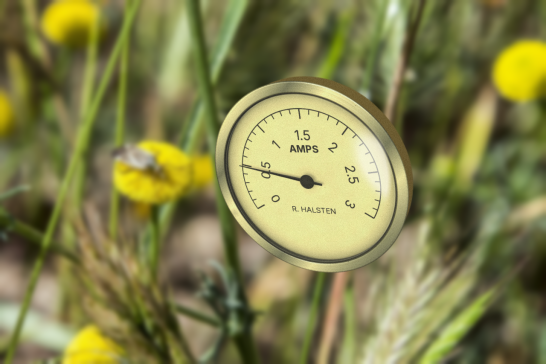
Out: A 0.5
